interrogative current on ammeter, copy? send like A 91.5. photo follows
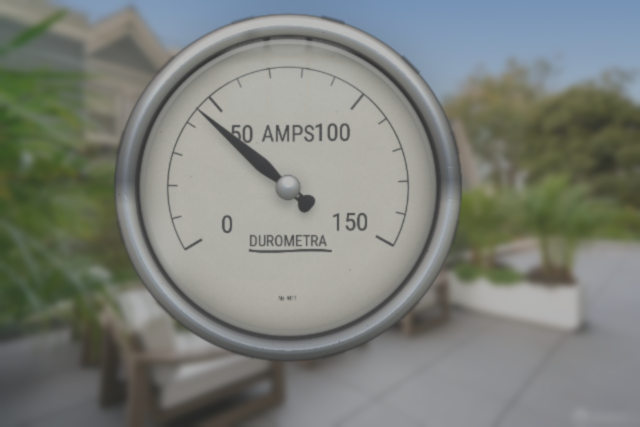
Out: A 45
